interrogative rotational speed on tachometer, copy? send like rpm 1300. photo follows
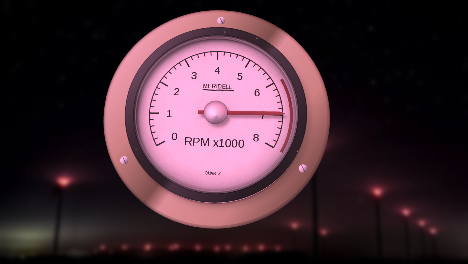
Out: rpm 7000
